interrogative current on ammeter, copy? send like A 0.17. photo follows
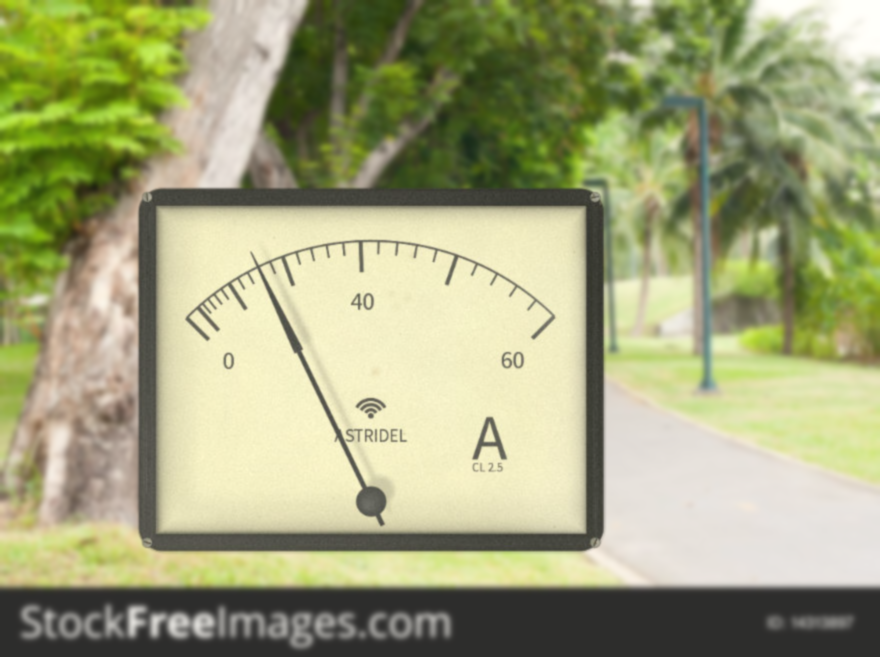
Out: A 26
